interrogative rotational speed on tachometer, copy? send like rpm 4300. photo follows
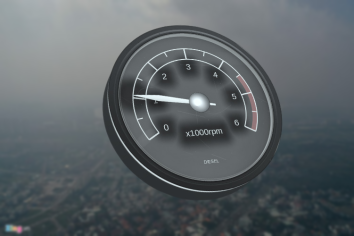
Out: rpm 1000
